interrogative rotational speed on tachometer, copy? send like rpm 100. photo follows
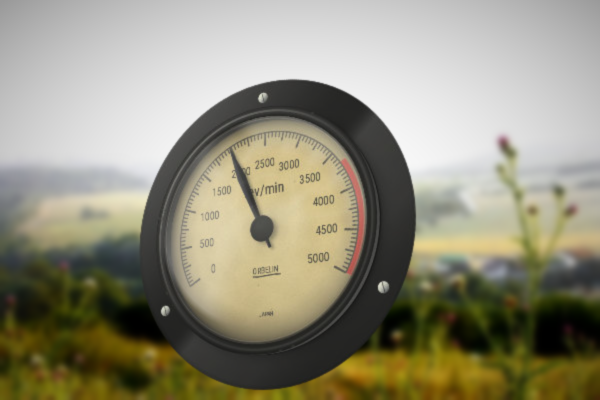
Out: rpm 2000
